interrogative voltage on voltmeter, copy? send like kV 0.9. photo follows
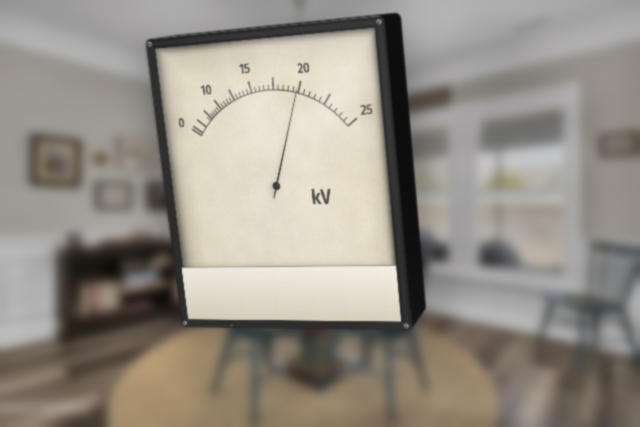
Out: kV 20
